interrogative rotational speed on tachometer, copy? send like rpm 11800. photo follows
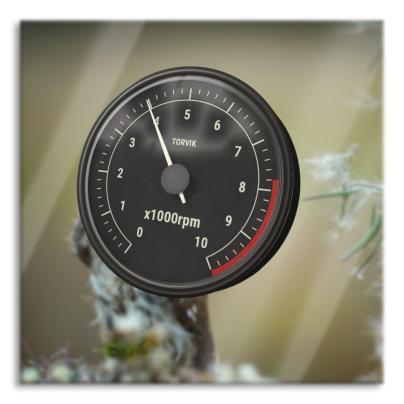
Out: rpm 4000
